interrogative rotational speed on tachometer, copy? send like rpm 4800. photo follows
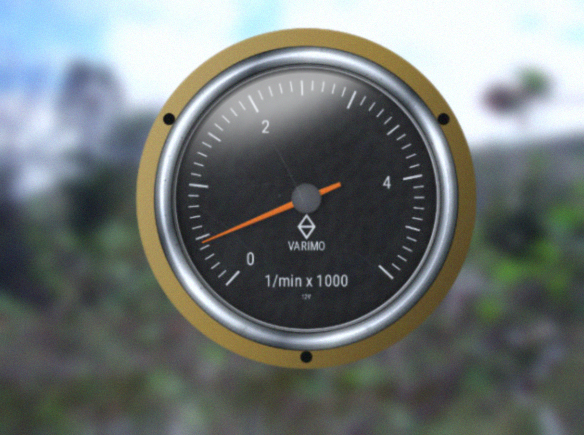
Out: rpm 450
